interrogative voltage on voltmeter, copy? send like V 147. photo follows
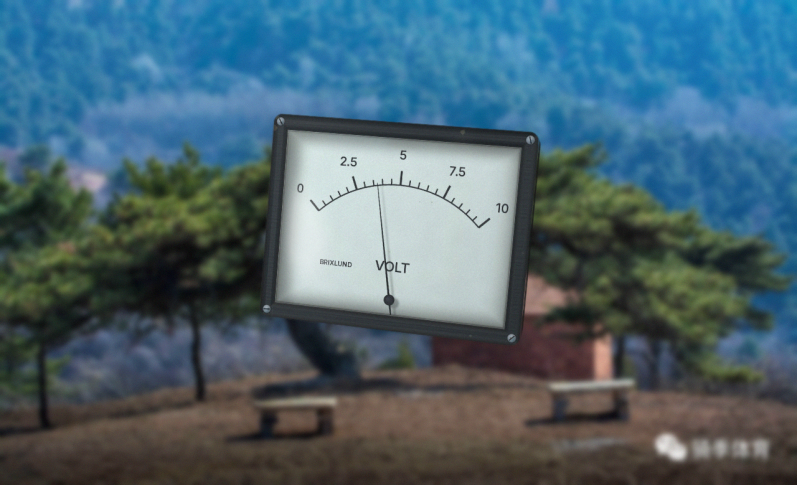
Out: V 3.75
